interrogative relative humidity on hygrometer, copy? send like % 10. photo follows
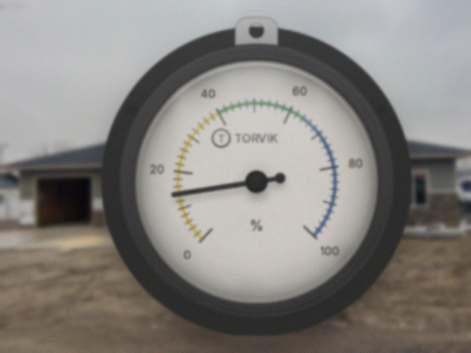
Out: % 14
